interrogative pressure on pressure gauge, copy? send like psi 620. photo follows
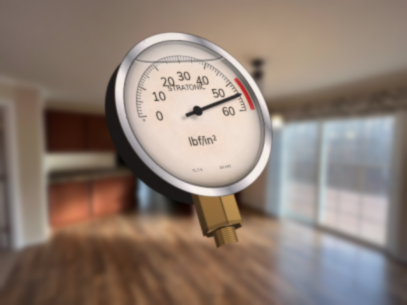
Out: psi 55
